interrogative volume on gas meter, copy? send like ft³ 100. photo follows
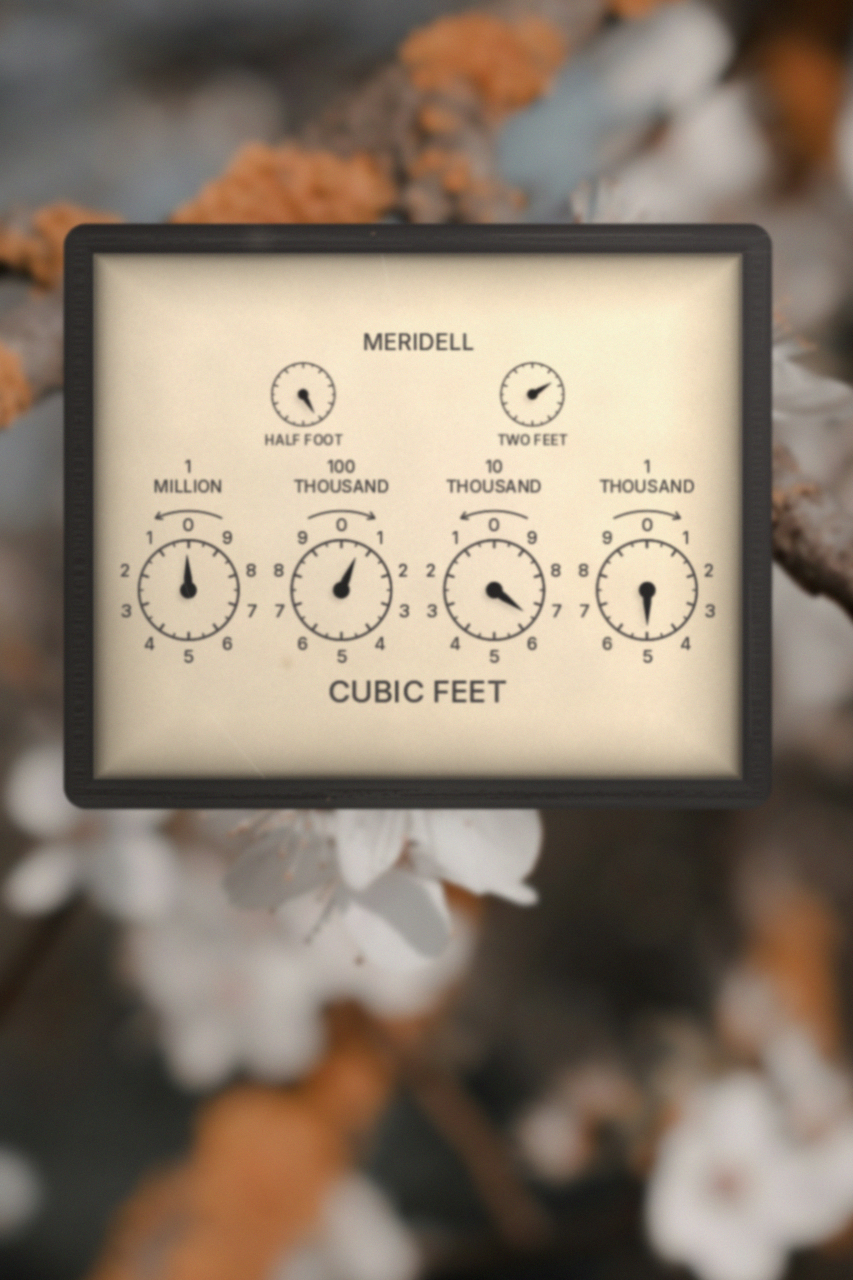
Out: ft³ 6500
